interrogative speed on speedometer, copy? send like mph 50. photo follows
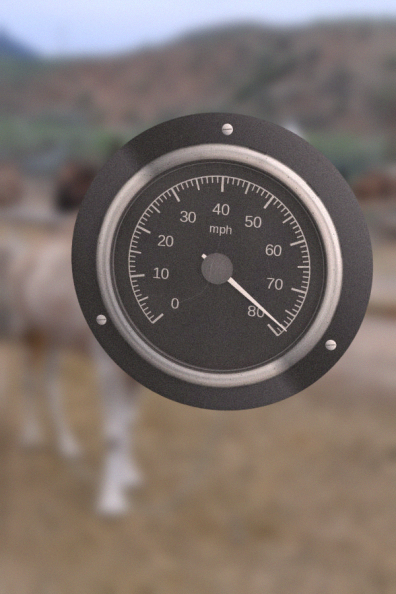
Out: mph 78
